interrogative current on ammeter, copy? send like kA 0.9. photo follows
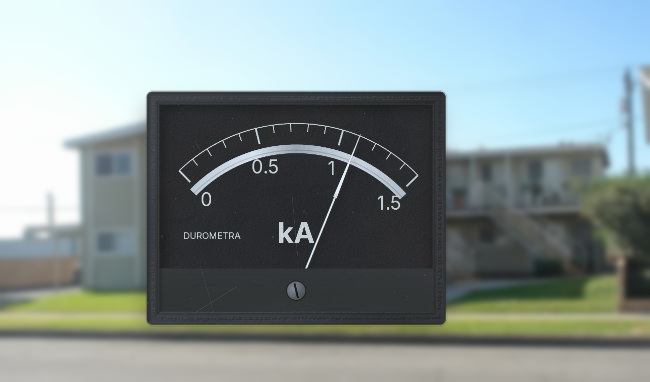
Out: kA 1.1
